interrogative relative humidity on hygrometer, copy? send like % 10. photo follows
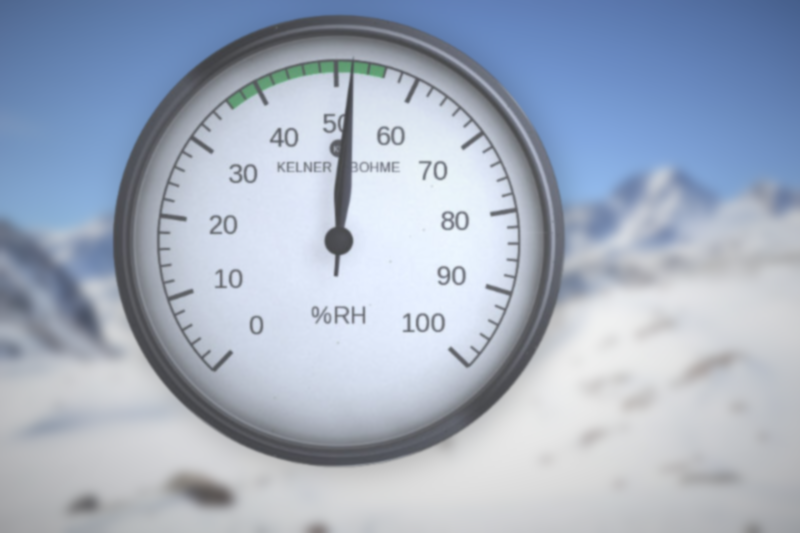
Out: % 52
